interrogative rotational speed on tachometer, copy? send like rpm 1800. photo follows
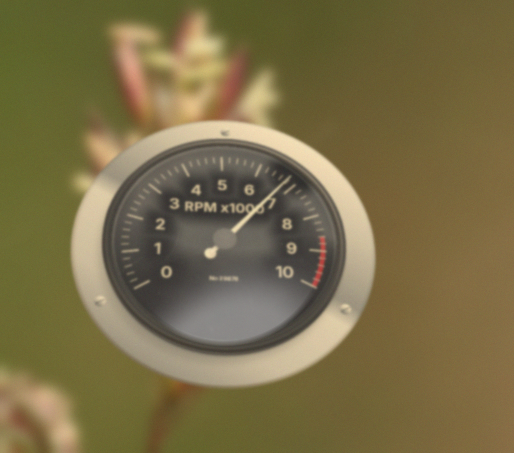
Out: rpm 6800
